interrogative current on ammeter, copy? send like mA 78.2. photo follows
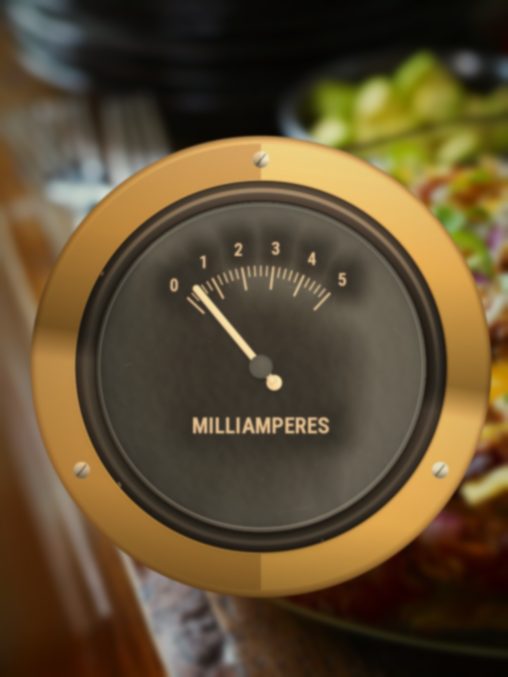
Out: mA 0.4
